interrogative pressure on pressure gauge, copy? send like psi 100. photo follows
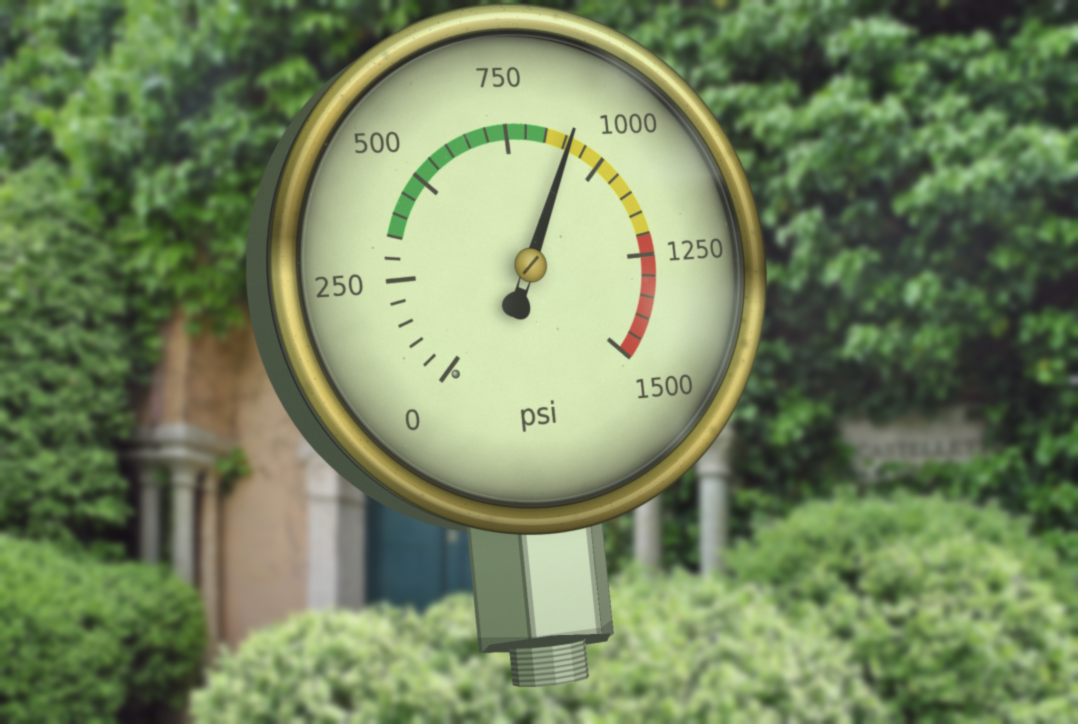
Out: psi 900
